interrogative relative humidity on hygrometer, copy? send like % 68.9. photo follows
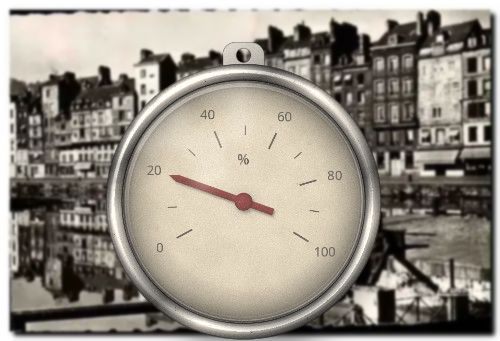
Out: % 20
